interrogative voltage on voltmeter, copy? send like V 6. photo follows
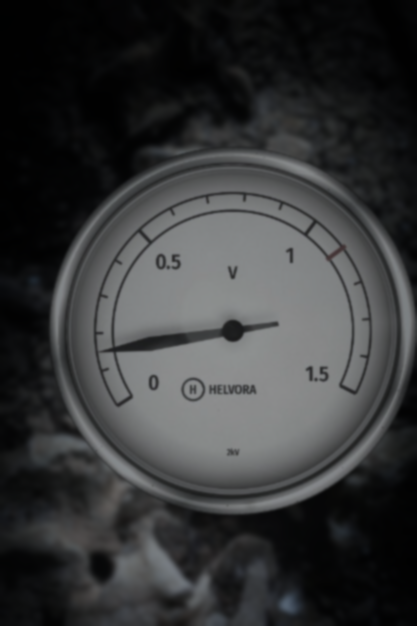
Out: V 0.15
